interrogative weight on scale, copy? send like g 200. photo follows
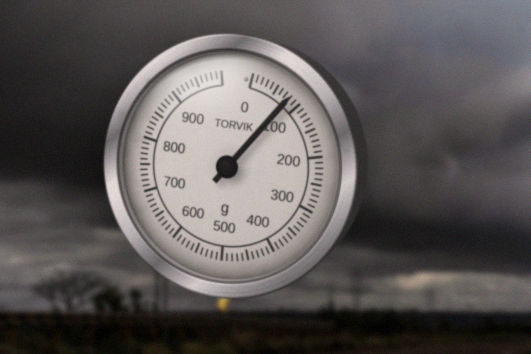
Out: g 80
